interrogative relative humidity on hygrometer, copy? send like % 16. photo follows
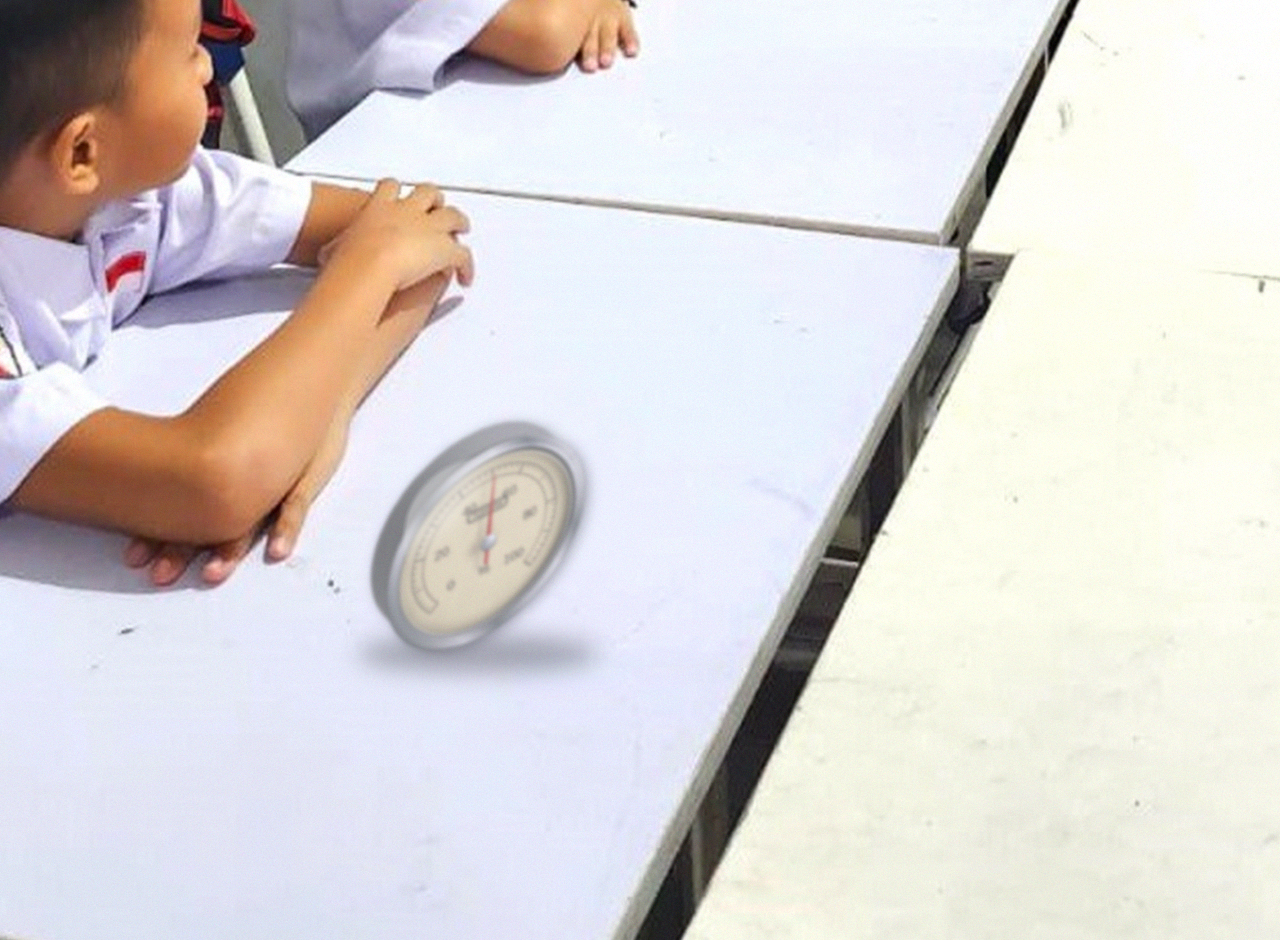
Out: % 50
